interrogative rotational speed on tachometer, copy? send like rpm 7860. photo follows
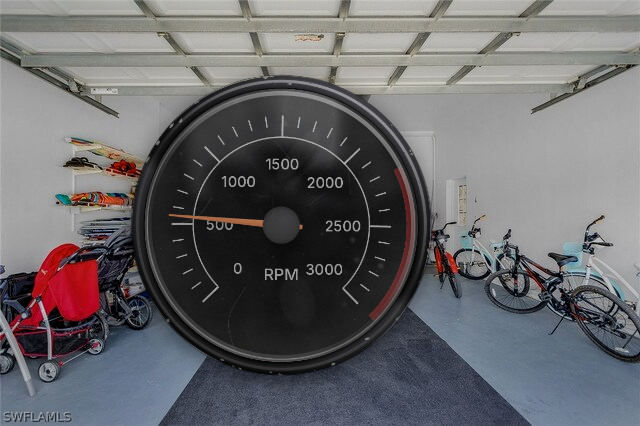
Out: rpm 550
